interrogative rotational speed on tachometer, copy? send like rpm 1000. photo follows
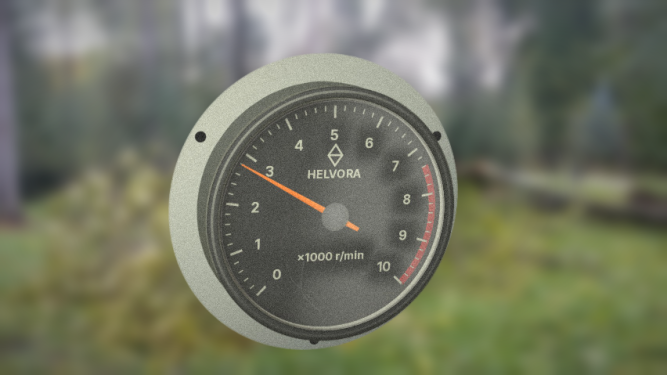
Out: rpm 2800
